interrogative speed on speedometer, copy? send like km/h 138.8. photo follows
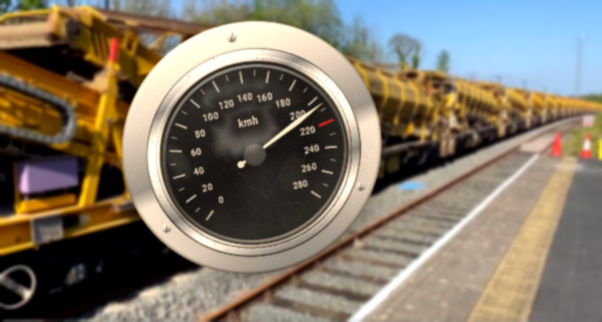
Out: km/h 205
